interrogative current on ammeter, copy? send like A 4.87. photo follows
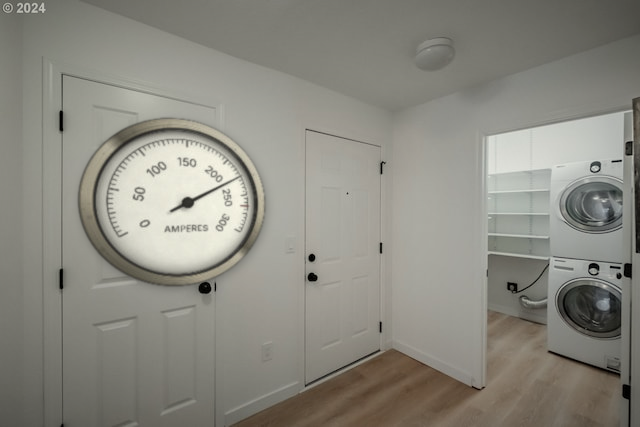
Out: A 225
